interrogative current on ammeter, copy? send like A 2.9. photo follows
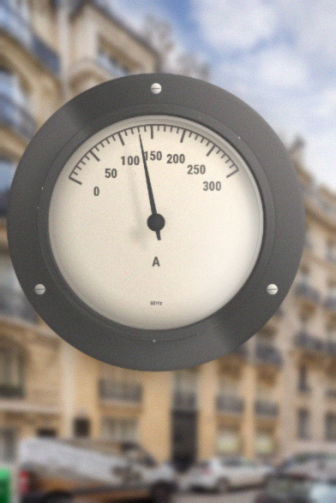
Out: A 130
